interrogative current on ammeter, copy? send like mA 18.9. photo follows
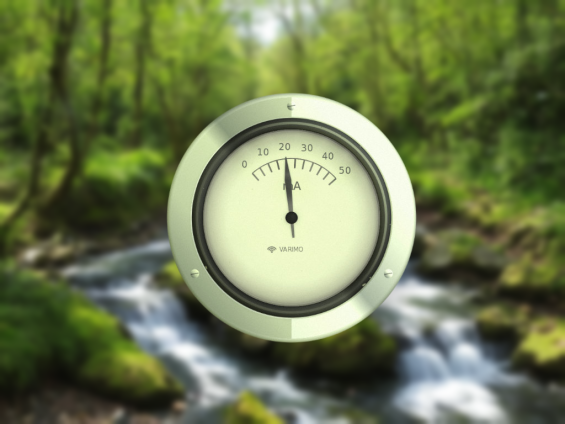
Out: mA 20
